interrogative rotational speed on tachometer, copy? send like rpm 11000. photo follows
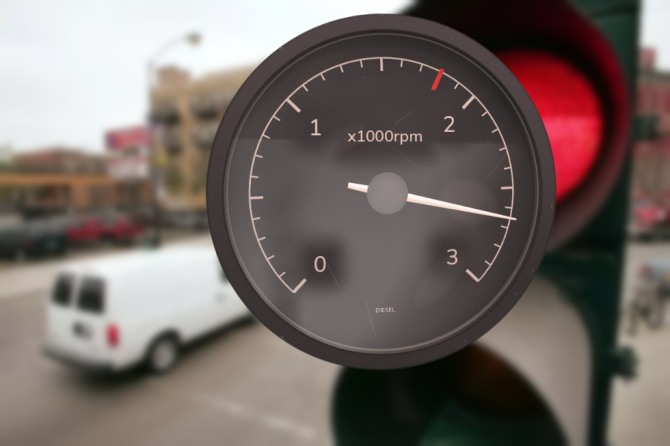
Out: rpm 2650
